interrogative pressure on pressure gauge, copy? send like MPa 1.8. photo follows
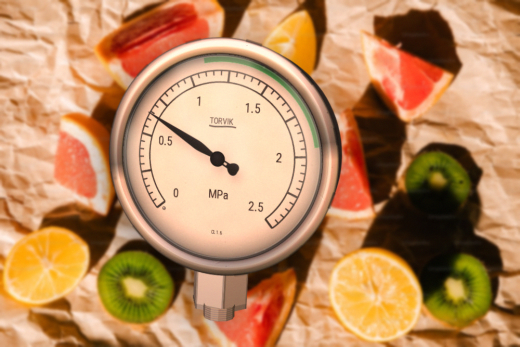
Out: MPa 0.65
